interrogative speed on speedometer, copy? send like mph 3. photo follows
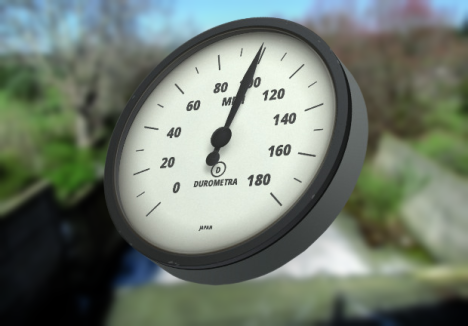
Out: mph 100
